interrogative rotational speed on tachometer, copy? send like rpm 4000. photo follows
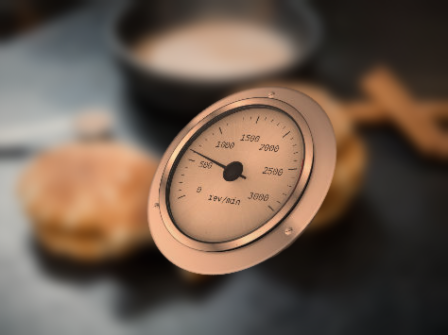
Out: rpm 600
